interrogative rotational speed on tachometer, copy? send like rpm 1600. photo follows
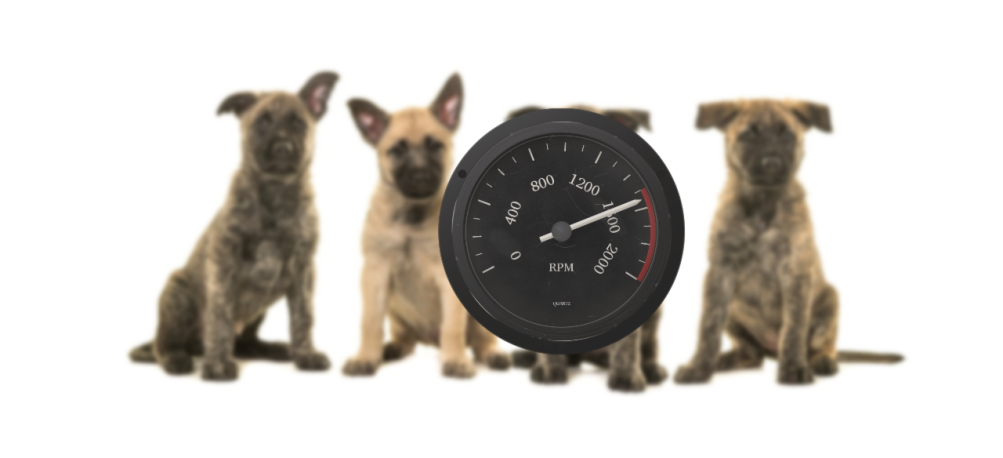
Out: rpm 1550
